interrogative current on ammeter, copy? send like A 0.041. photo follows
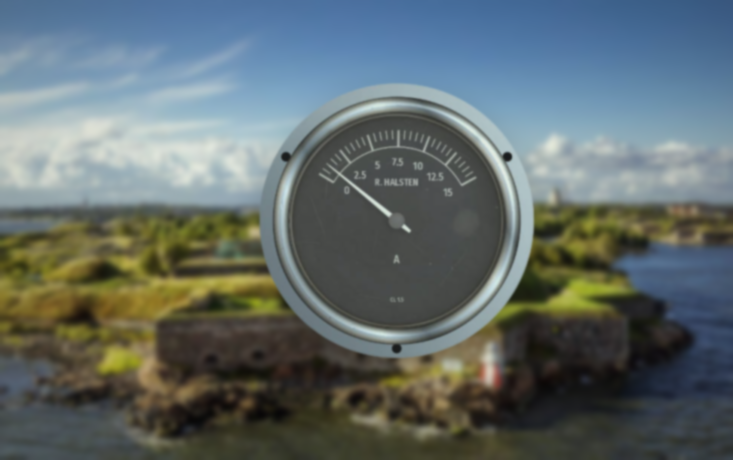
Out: A 1
